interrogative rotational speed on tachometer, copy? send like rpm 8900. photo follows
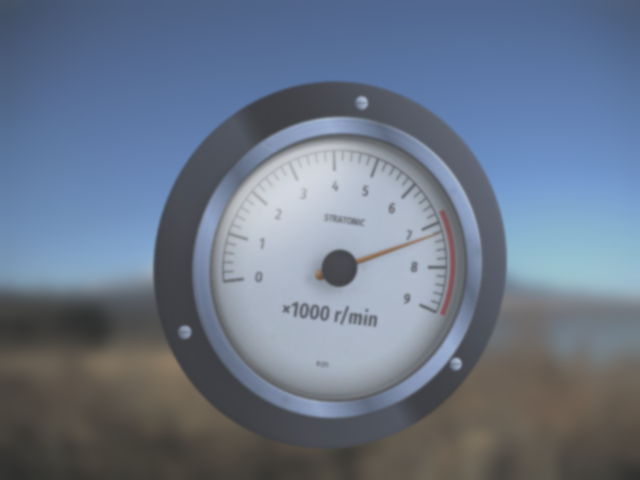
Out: rpm 7200
